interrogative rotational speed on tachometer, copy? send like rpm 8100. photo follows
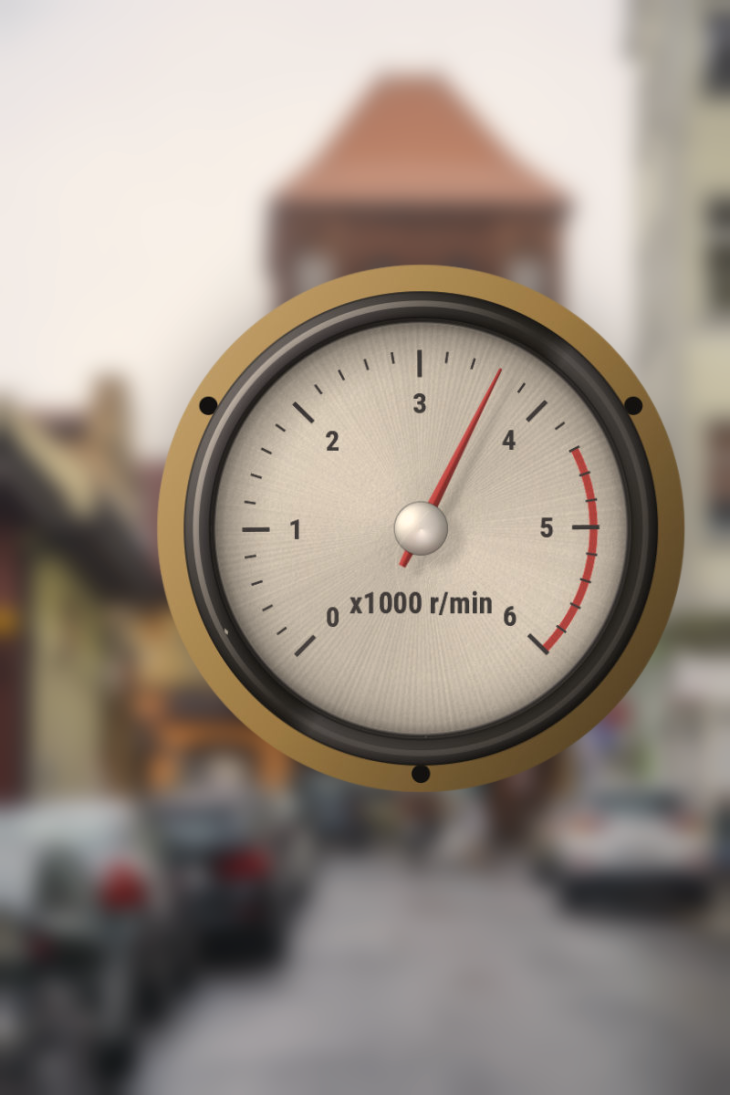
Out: rpm 3600
